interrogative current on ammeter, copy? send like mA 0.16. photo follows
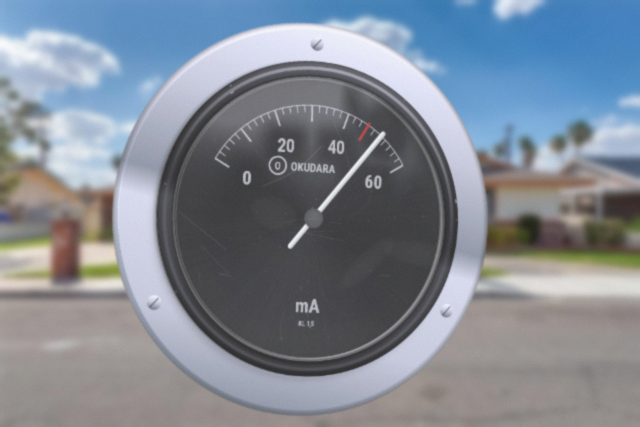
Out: mA 50
